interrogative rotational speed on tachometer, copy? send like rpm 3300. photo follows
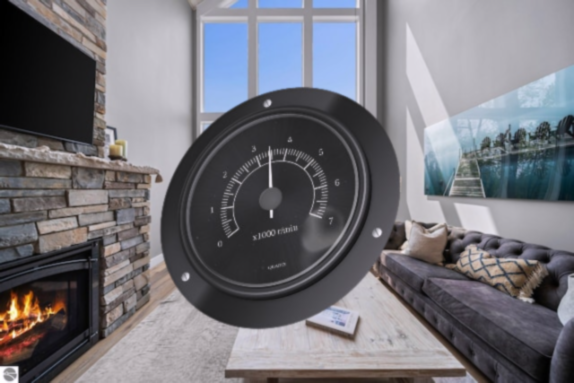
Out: rpm 3500
